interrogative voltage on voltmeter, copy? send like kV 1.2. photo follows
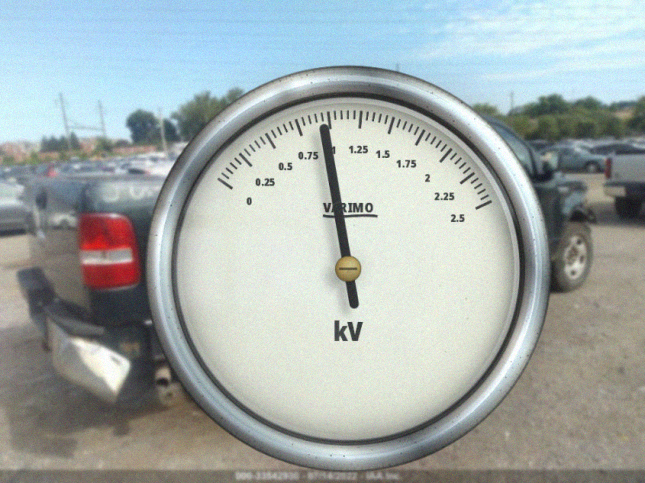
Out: kV 0.95
